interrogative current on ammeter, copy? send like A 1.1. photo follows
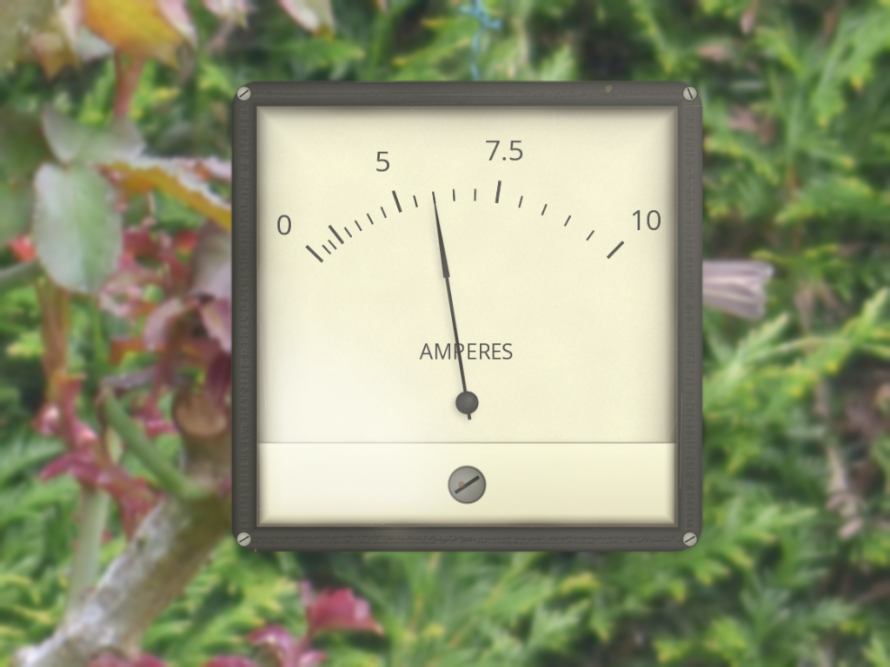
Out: A 6
